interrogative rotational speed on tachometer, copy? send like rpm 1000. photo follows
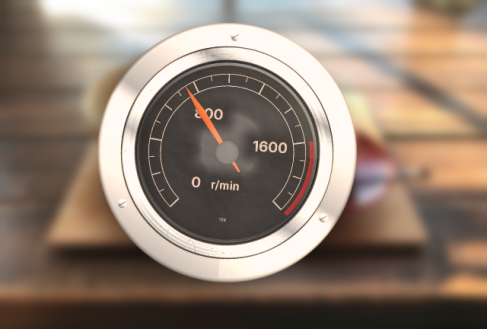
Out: rpm 750
